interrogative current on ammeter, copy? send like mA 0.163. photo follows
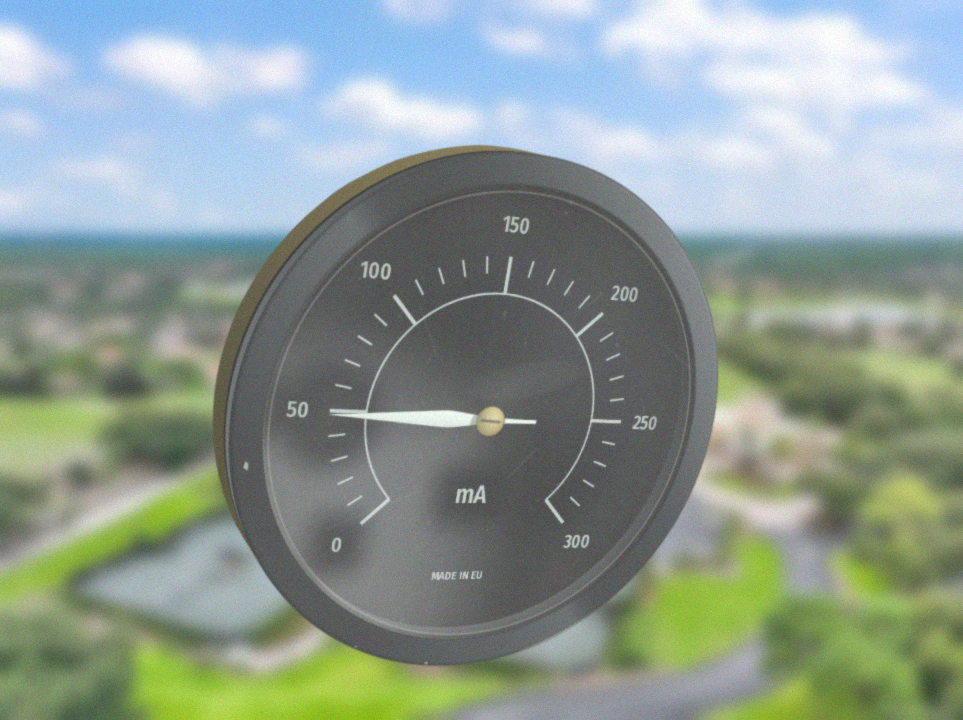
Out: mA 50
